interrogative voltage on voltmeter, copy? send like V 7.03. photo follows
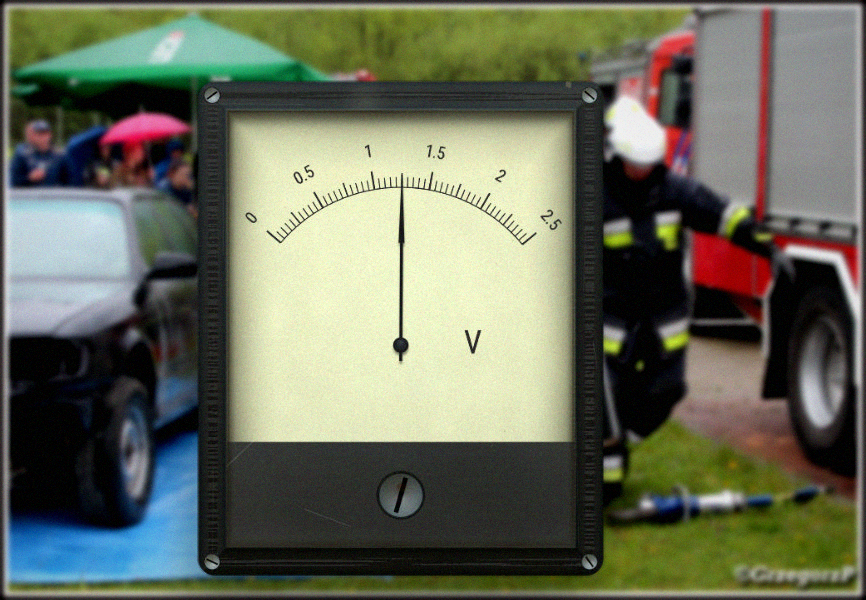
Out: V 1.25
